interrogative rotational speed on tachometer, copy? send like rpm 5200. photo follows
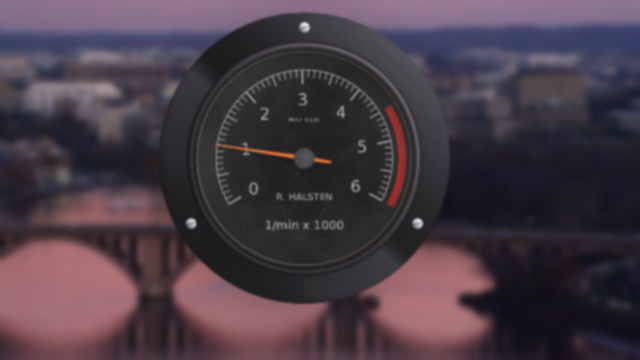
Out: rpm 1000
